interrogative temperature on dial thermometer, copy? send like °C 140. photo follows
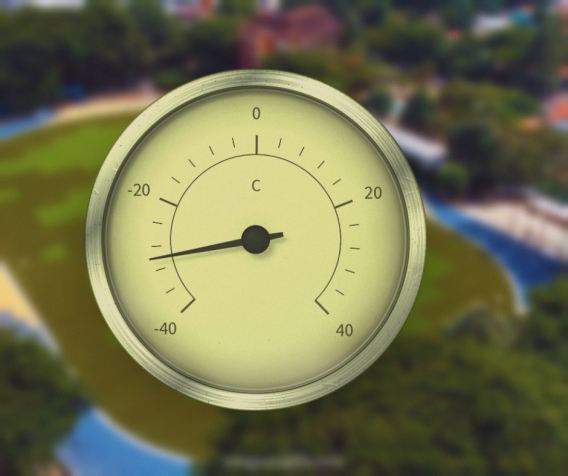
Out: °C -30
